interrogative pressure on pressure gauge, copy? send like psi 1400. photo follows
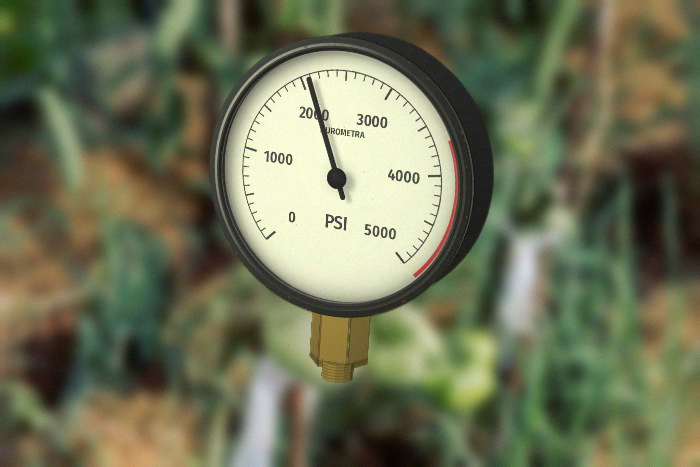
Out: psi 2100
